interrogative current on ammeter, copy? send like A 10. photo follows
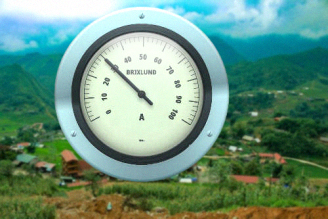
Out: A 30
